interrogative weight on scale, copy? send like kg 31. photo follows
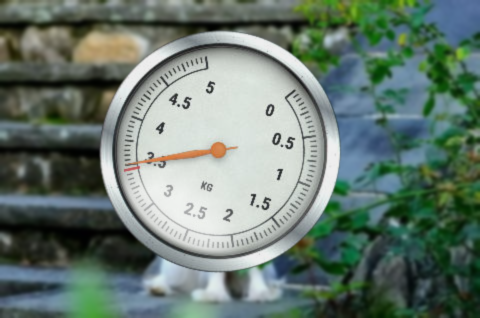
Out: kg 3.5
